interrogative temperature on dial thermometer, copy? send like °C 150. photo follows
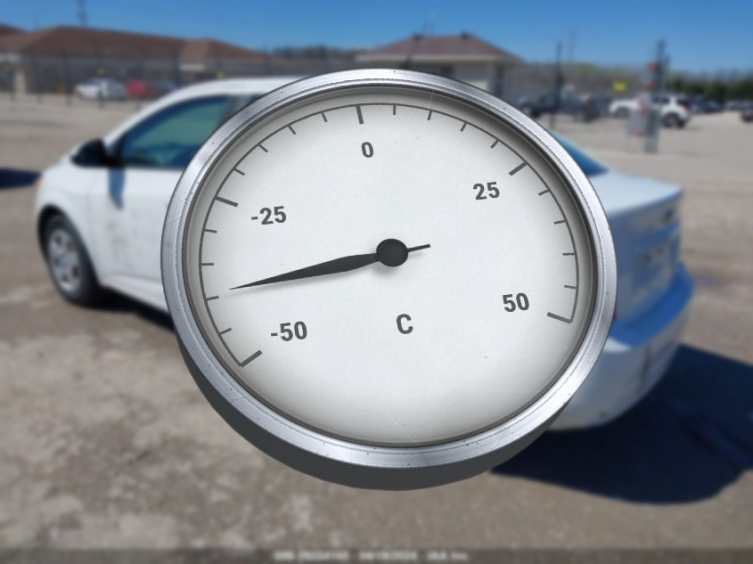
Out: °C -40
